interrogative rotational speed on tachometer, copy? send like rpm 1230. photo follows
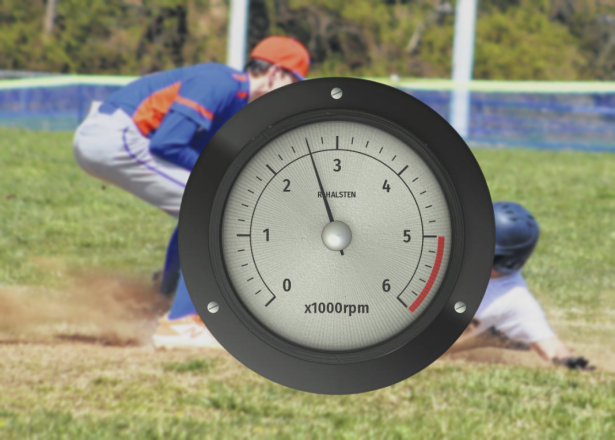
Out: rpm 2600
